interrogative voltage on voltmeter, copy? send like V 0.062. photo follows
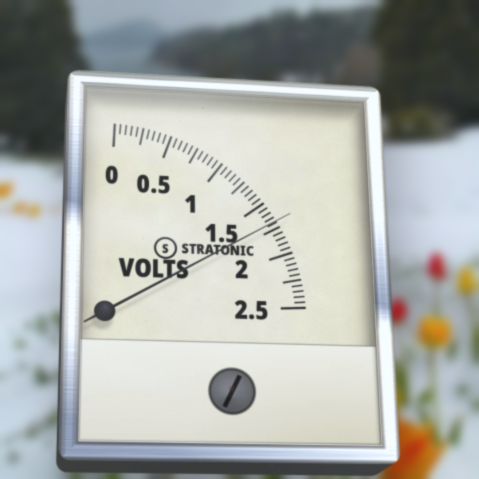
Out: V 1.7
